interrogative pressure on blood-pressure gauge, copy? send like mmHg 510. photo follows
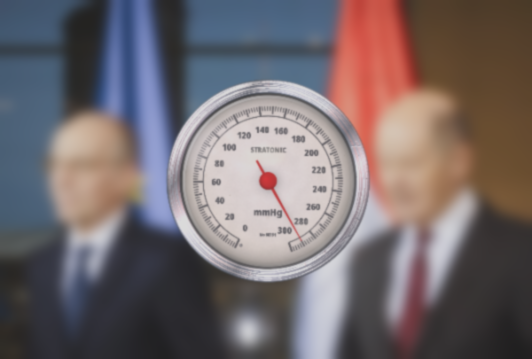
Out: mmHg 290
